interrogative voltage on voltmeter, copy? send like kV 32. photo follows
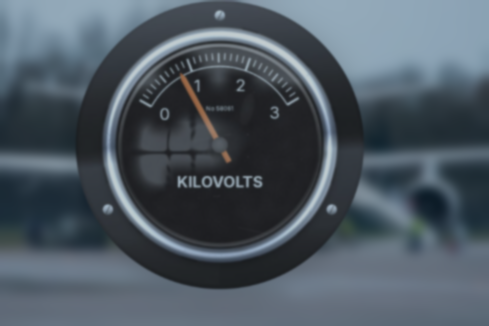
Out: kV 0.8
